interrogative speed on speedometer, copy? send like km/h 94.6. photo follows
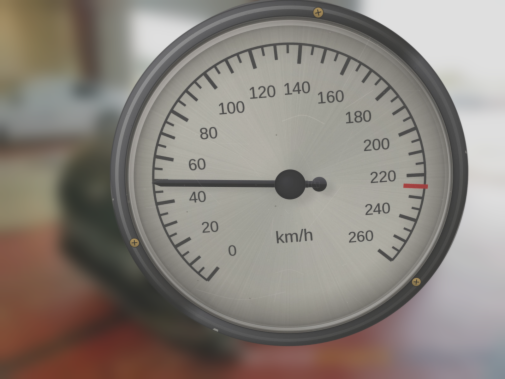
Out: km/h 50
